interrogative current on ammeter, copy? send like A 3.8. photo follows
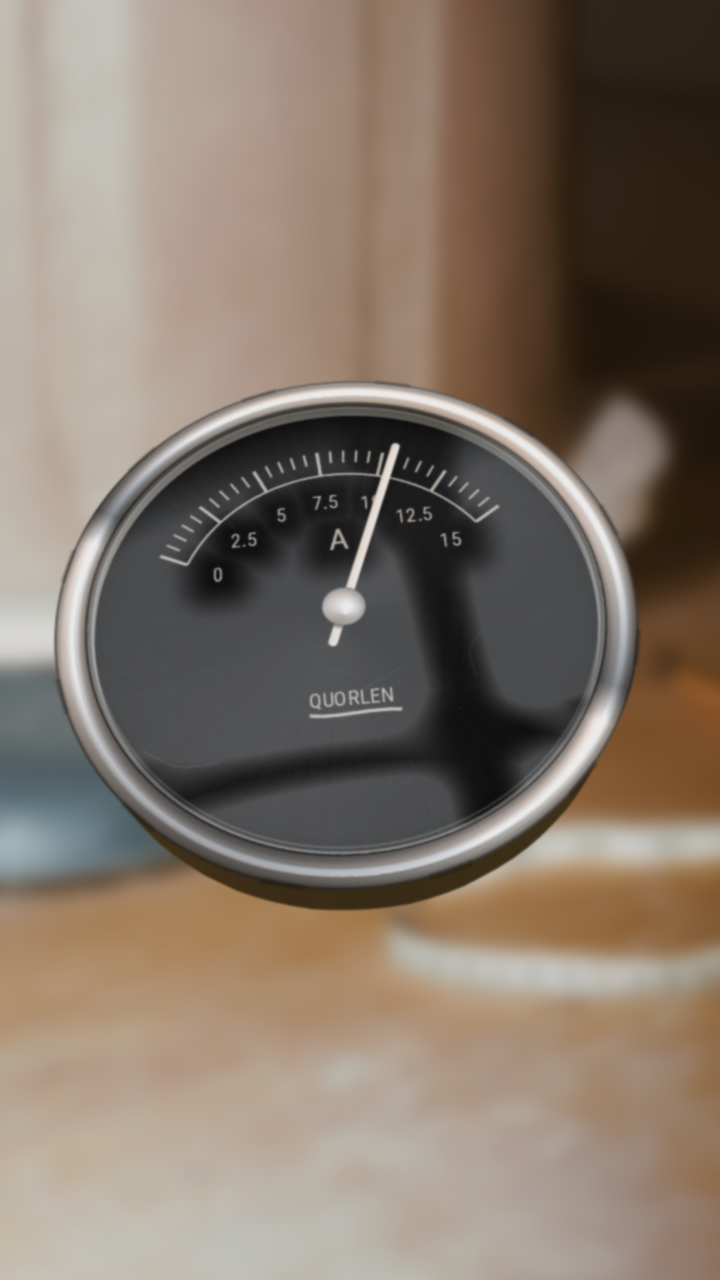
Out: A 10.5
